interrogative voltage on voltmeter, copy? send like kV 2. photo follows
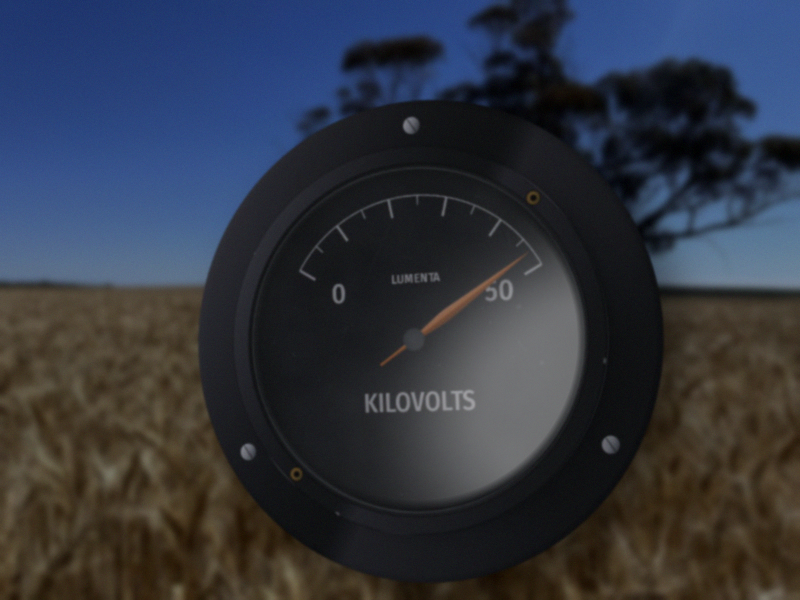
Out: kV 47.5
